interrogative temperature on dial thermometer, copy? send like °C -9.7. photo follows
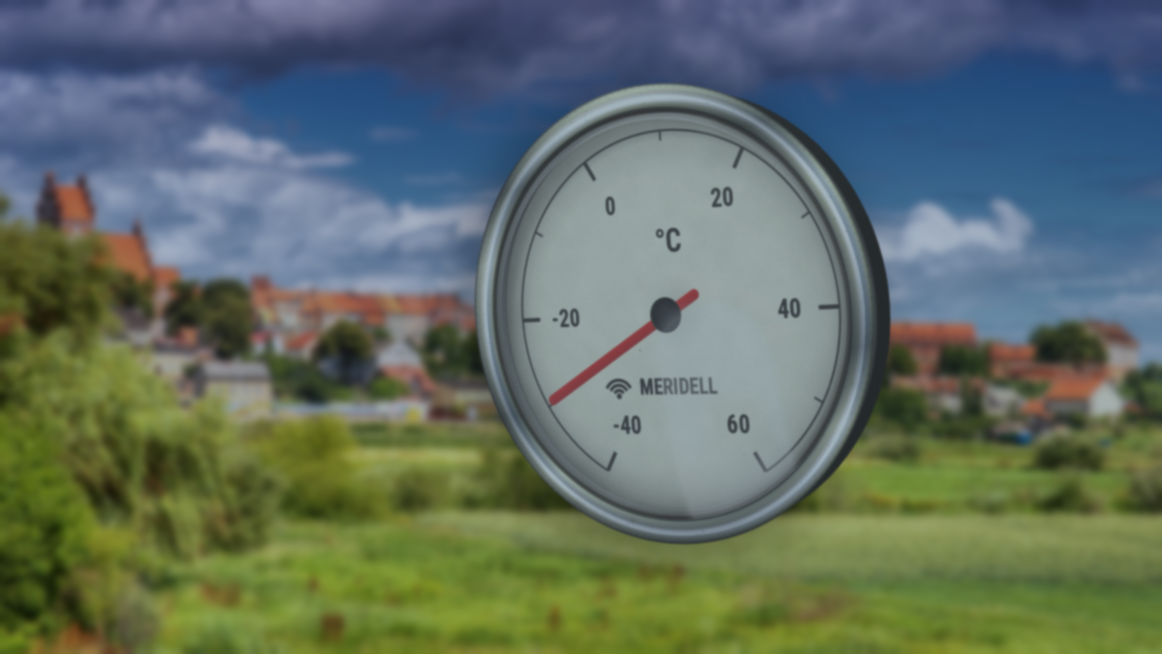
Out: °C -30
